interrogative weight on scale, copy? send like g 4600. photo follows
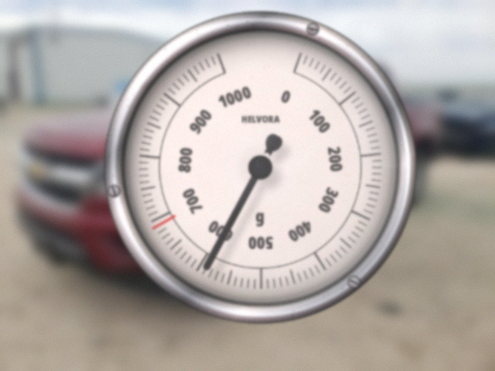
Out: g 590
